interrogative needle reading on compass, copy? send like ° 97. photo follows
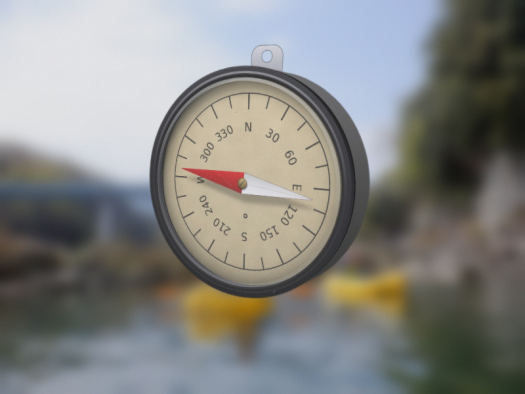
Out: ° 277.5
